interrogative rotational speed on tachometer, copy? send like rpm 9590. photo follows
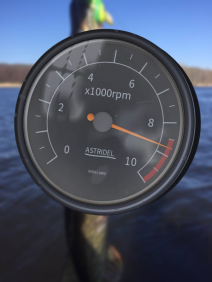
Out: rpm 8750
